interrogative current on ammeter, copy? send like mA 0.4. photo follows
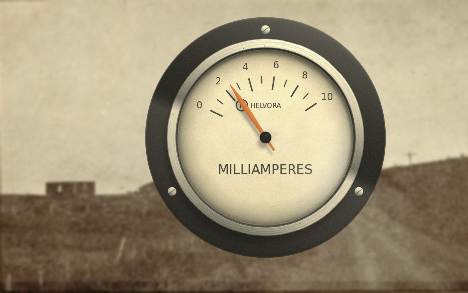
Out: mA 2.5
